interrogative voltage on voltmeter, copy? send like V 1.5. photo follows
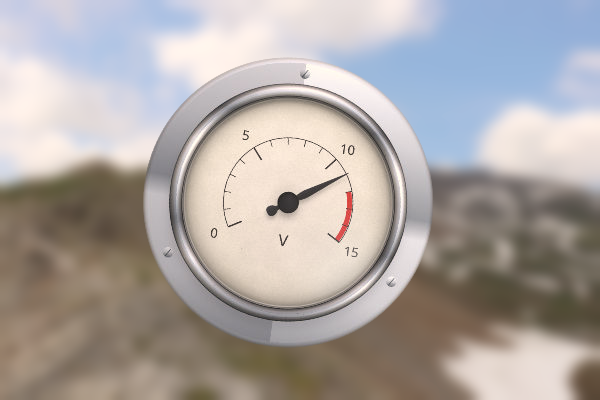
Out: V 11
